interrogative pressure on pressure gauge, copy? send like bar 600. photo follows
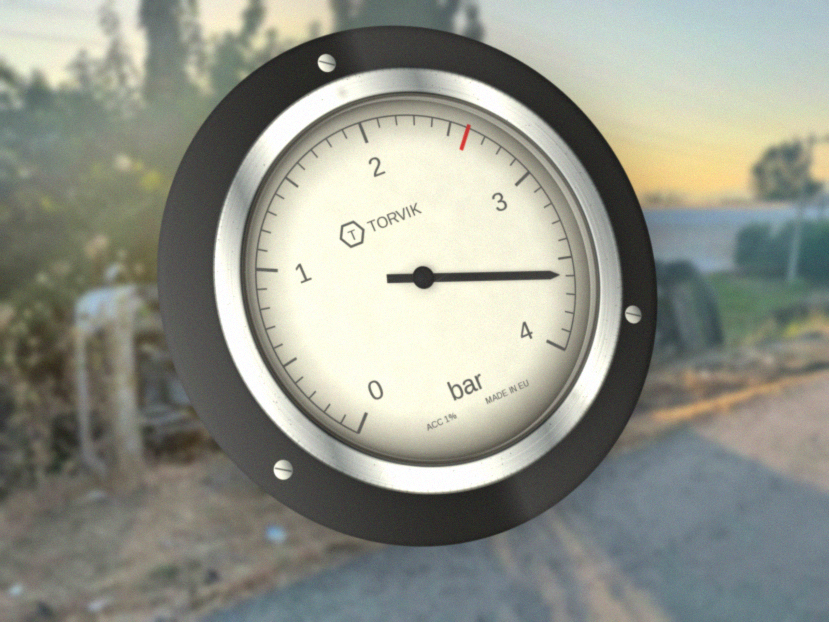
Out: bar 3.6
